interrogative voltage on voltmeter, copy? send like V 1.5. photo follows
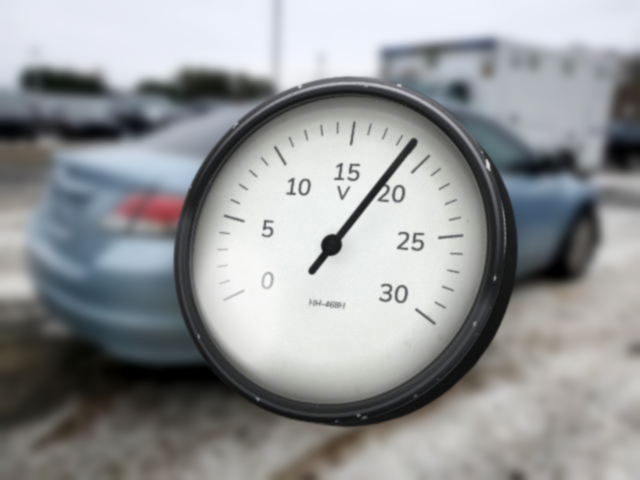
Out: V 19
